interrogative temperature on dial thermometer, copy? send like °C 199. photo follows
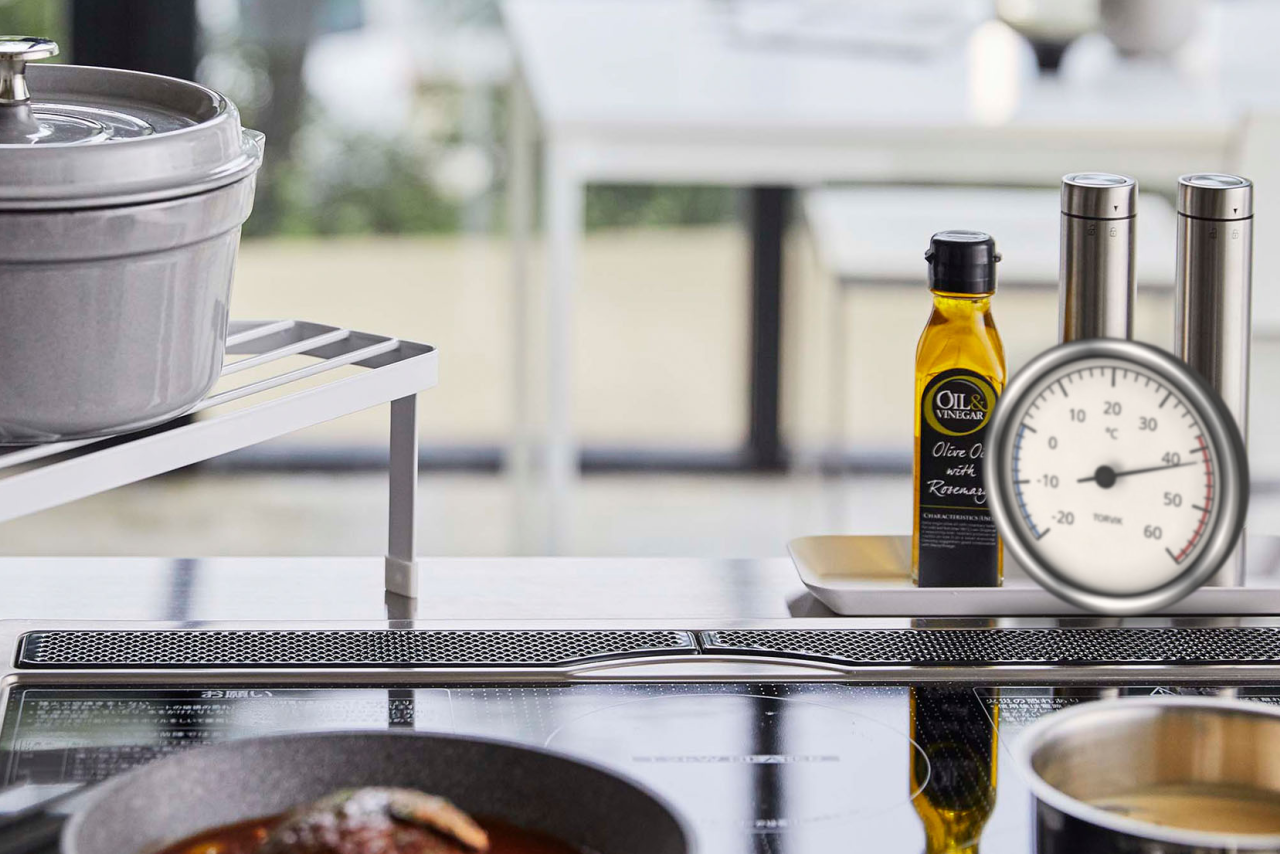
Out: °C 42
